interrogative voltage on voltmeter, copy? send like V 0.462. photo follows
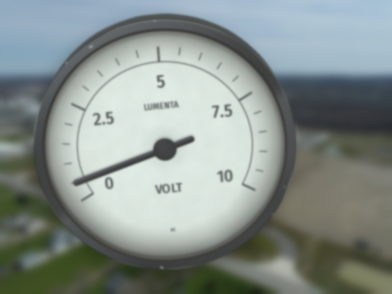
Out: V 0.5
